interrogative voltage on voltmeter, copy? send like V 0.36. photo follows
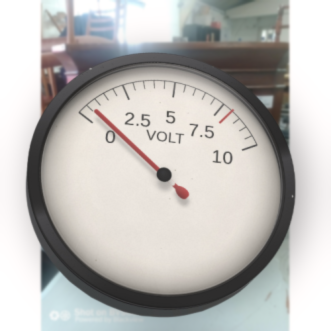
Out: V 0.5
